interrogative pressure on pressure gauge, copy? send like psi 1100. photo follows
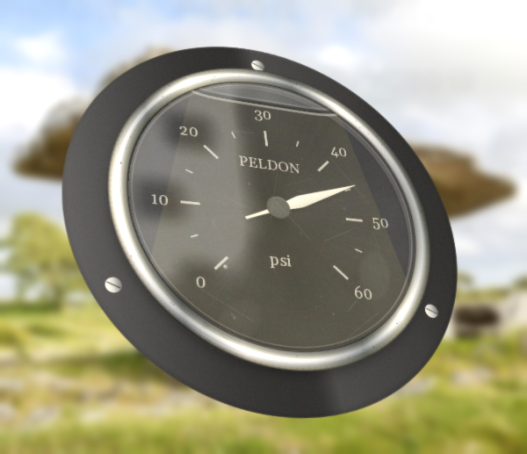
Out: psi 45
